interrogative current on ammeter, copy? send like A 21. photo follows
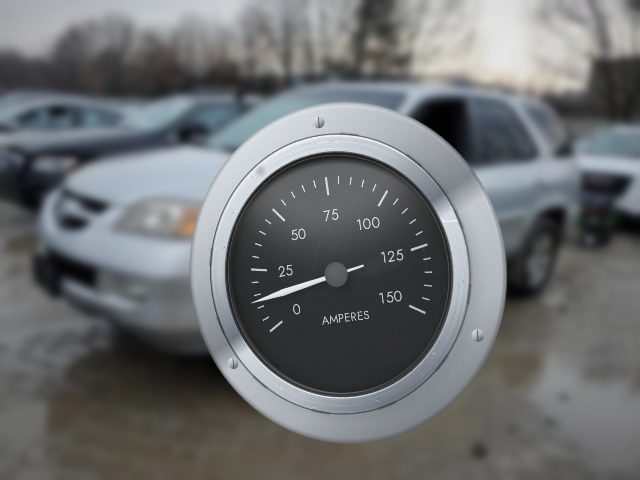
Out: A 12.5
